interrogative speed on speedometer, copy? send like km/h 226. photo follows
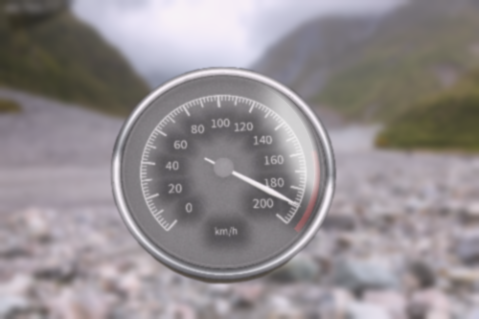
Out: km/h 190
